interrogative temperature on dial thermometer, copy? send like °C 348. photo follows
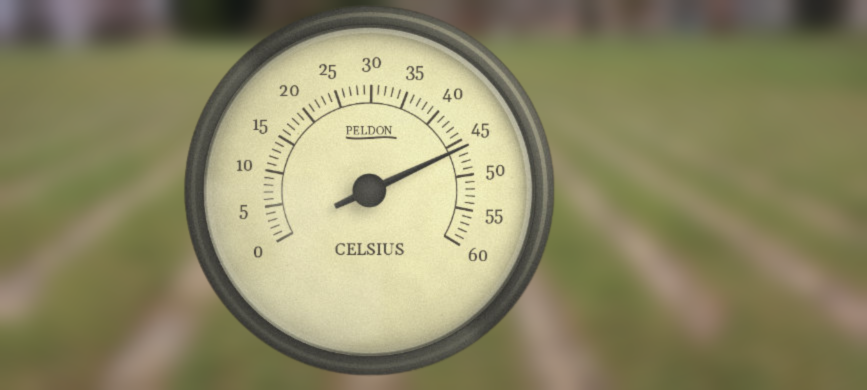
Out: °C 46
